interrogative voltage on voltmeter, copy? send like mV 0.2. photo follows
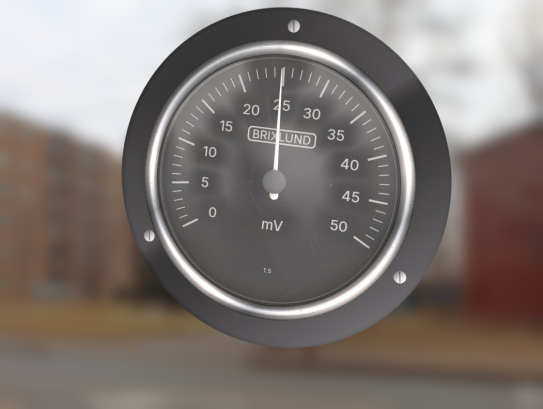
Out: mV 25
